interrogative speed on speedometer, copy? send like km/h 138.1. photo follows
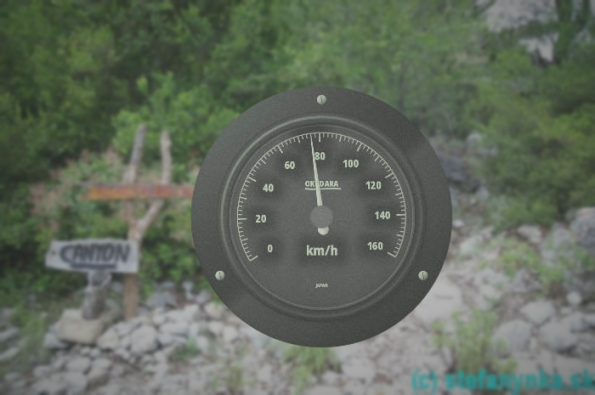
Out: km/h 76
